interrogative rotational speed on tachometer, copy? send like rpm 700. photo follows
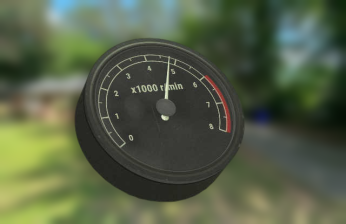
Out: rpm 4750
